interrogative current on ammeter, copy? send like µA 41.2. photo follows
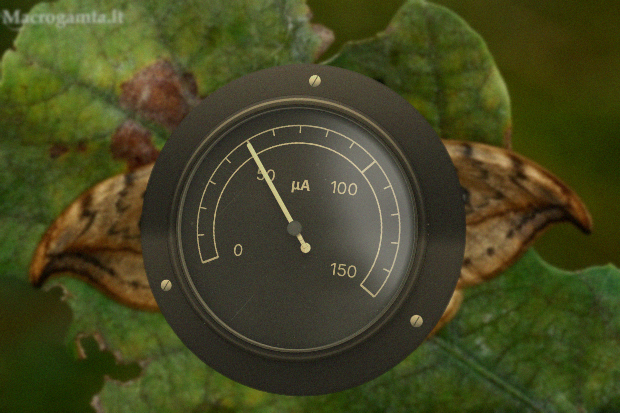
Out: µA 50
